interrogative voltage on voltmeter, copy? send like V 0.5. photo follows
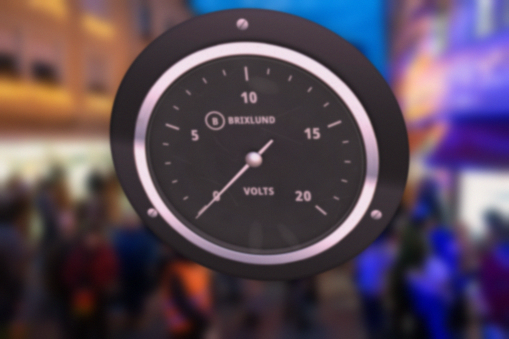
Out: V 0
